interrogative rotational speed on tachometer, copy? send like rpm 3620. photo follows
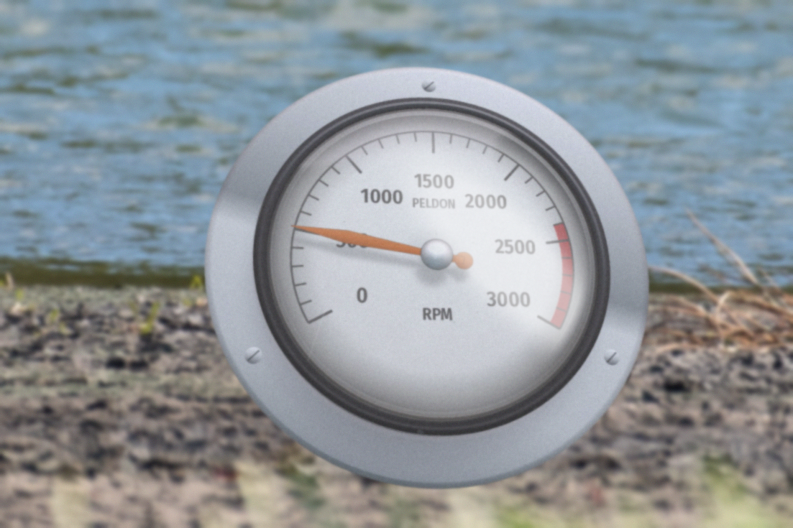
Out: rpm 500
